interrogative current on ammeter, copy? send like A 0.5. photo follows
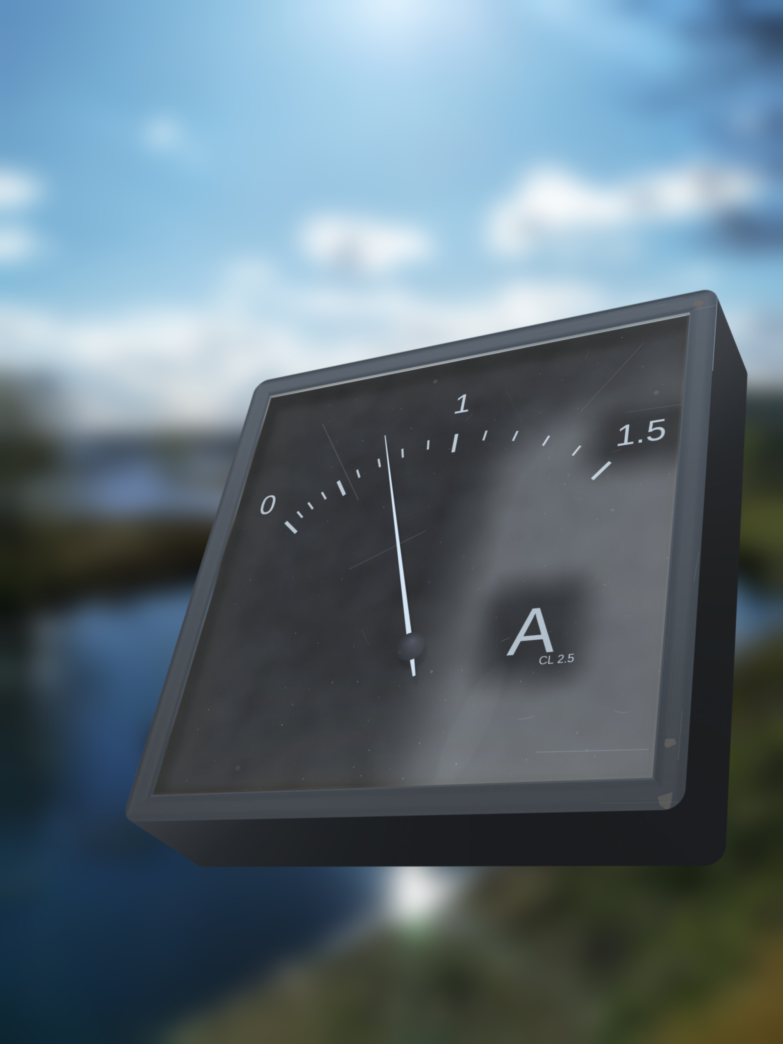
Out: A 0.75
